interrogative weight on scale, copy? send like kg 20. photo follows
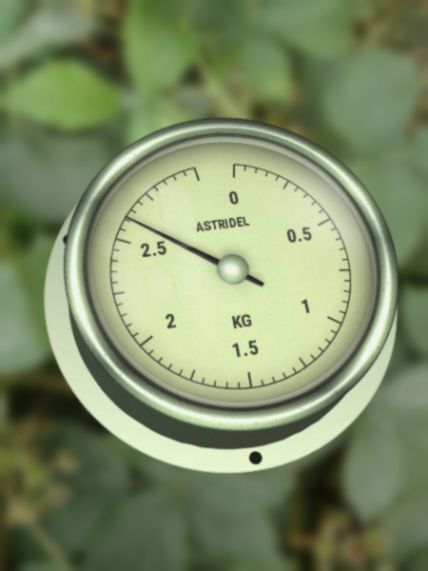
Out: kg 2.6
